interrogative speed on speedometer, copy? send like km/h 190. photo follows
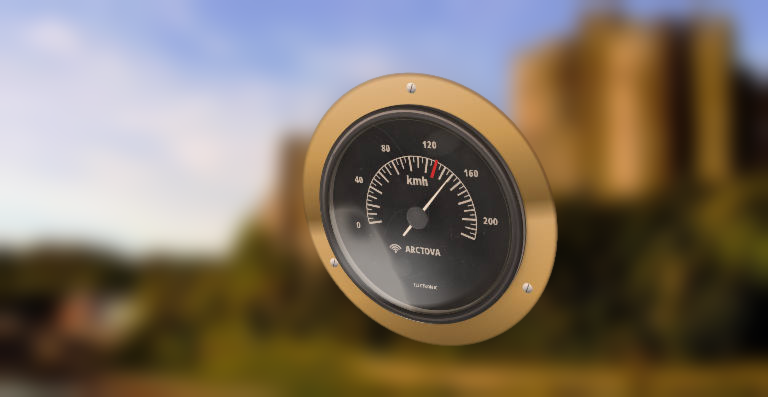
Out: km/h 150
